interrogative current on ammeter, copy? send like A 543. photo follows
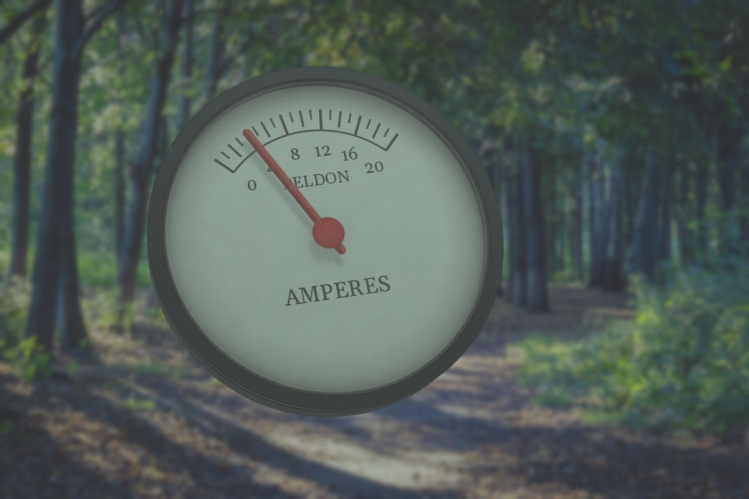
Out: A 4
